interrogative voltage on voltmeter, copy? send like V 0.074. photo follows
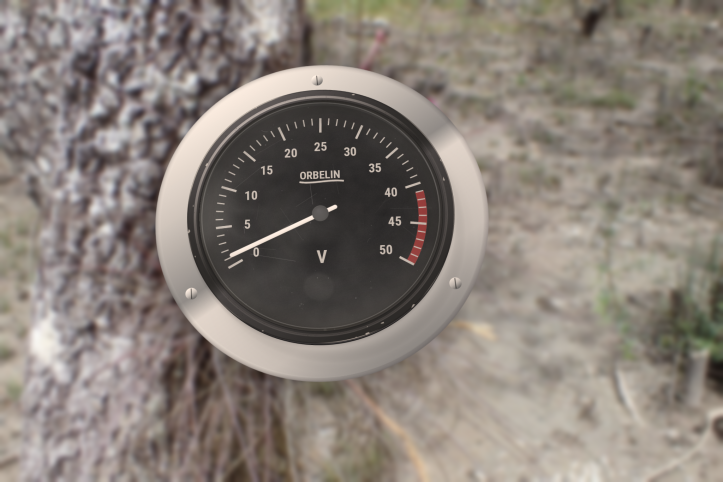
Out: V 1
